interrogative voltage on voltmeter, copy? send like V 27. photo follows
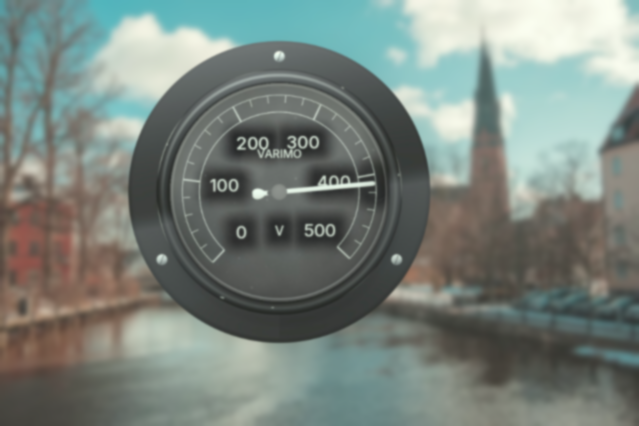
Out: V 410
